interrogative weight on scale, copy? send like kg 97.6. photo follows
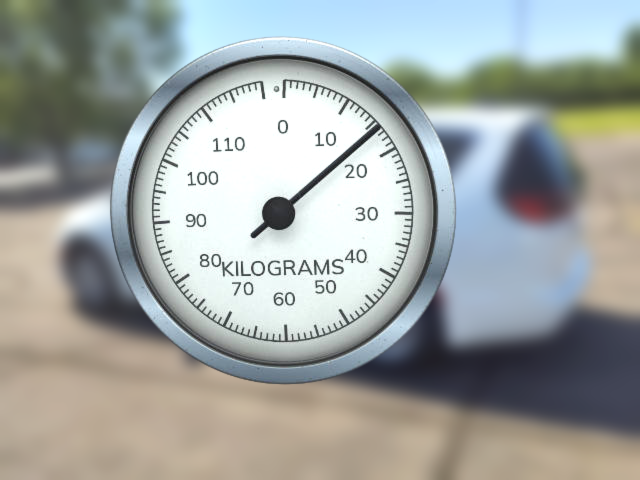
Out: kg 16
